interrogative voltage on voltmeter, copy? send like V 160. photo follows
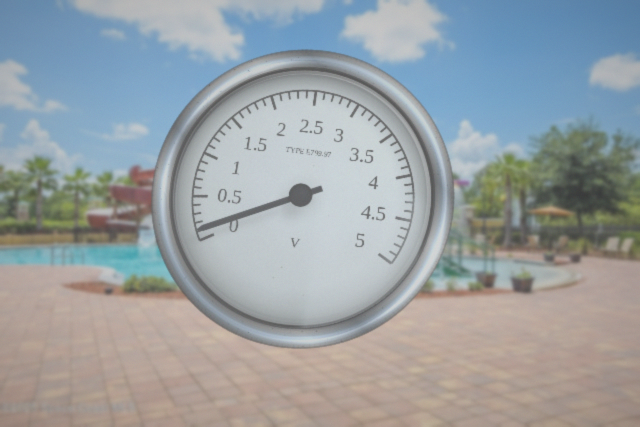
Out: V 0.1
